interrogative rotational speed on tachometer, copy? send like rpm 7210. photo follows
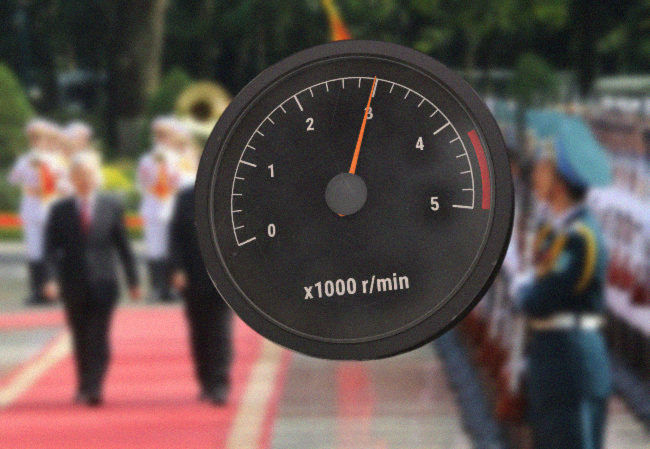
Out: rpm 3000
